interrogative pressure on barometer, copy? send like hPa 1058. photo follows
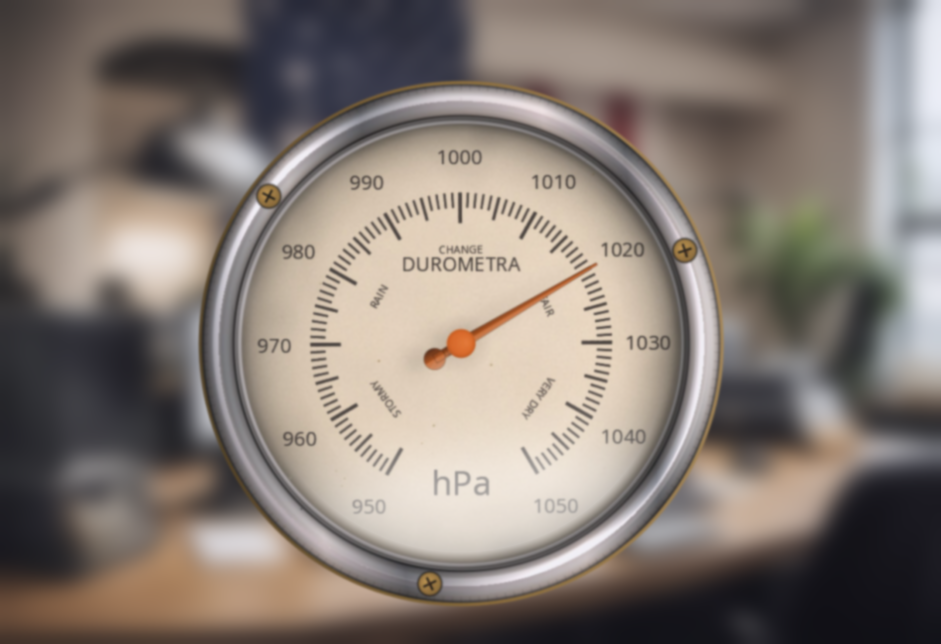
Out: hPa 1020
